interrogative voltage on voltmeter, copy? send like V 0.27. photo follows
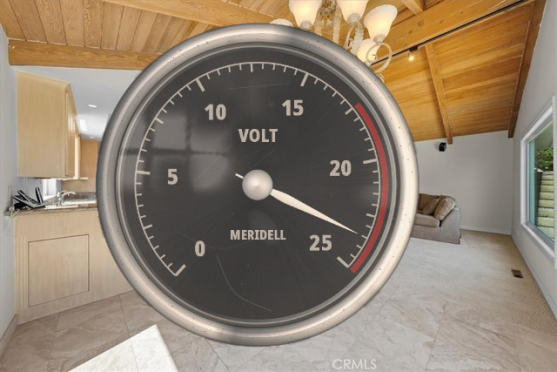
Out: V 23.5
